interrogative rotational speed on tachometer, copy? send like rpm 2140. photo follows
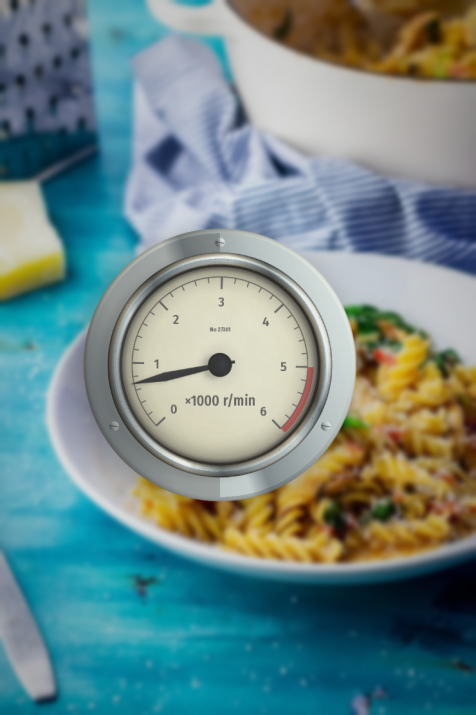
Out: rpm 700
